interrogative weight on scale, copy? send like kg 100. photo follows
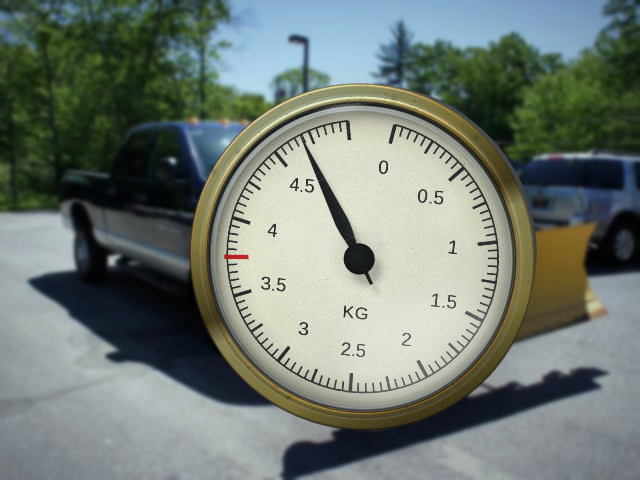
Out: kg 4.7
